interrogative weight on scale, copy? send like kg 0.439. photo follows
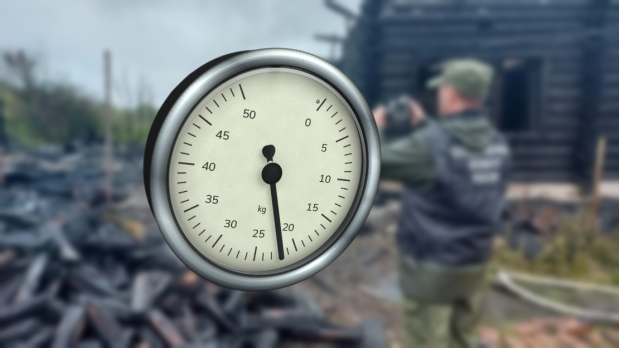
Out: kg 22
